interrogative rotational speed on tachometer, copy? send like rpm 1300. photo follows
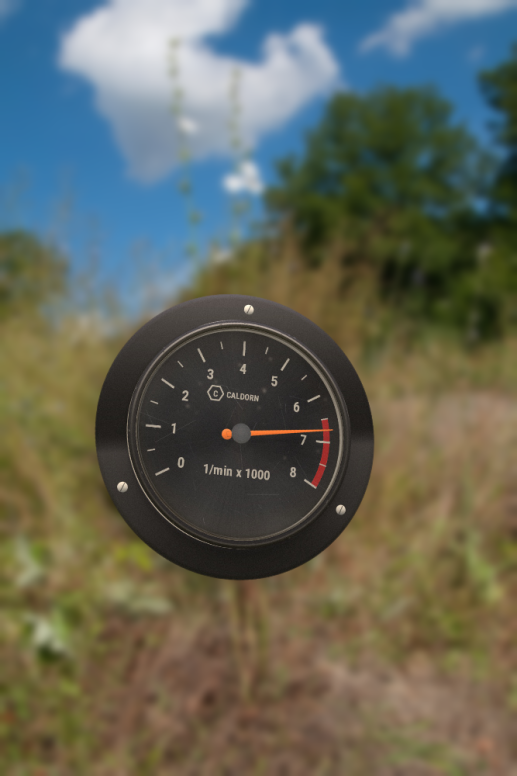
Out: rpm 6750
